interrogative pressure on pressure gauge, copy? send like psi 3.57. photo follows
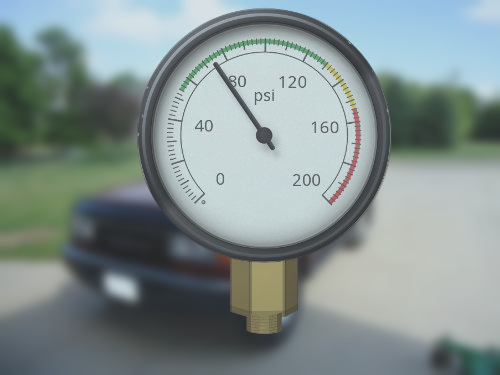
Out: psi 74
